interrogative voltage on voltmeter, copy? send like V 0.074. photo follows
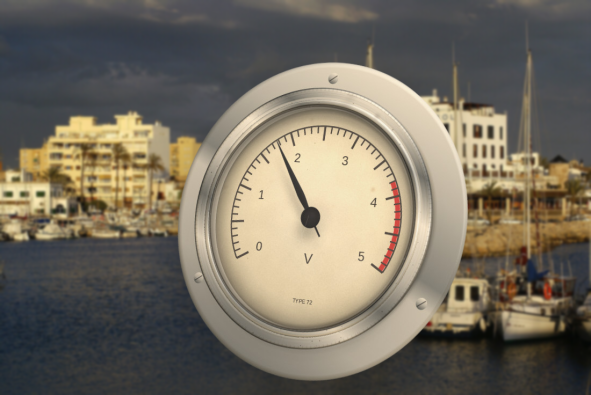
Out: V 1.8
